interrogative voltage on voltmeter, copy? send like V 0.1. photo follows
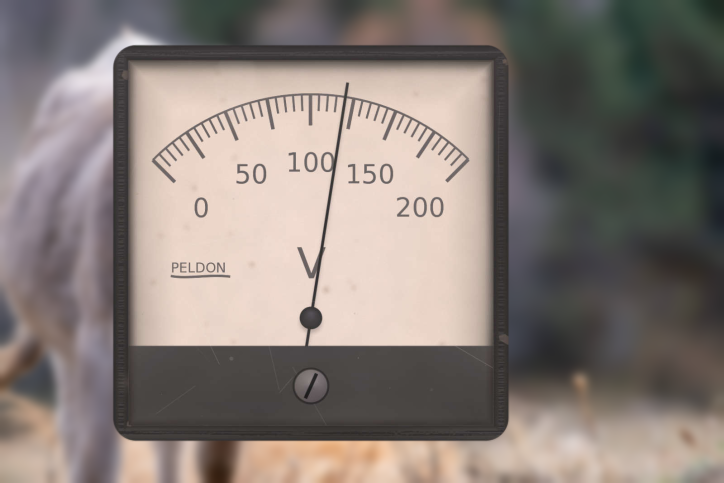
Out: V 120
